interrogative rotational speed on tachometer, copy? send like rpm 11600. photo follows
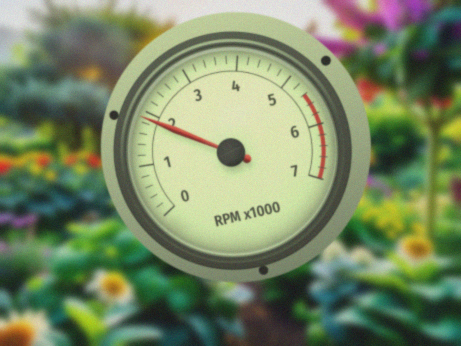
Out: rpm 1900
